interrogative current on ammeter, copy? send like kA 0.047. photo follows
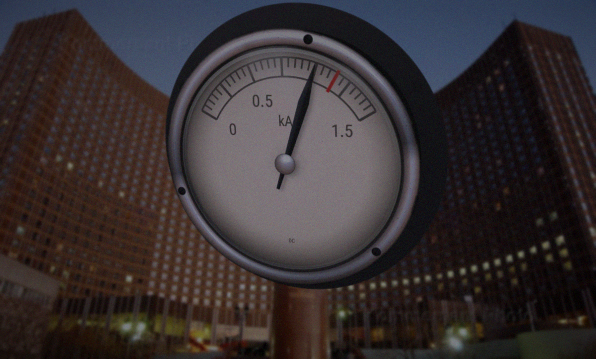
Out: kA 1
